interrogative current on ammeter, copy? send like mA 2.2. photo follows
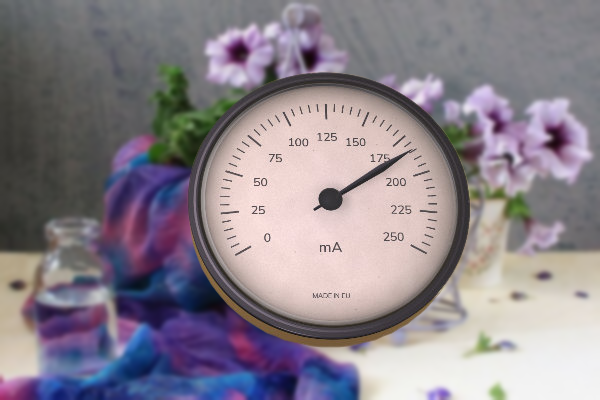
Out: mA 185
